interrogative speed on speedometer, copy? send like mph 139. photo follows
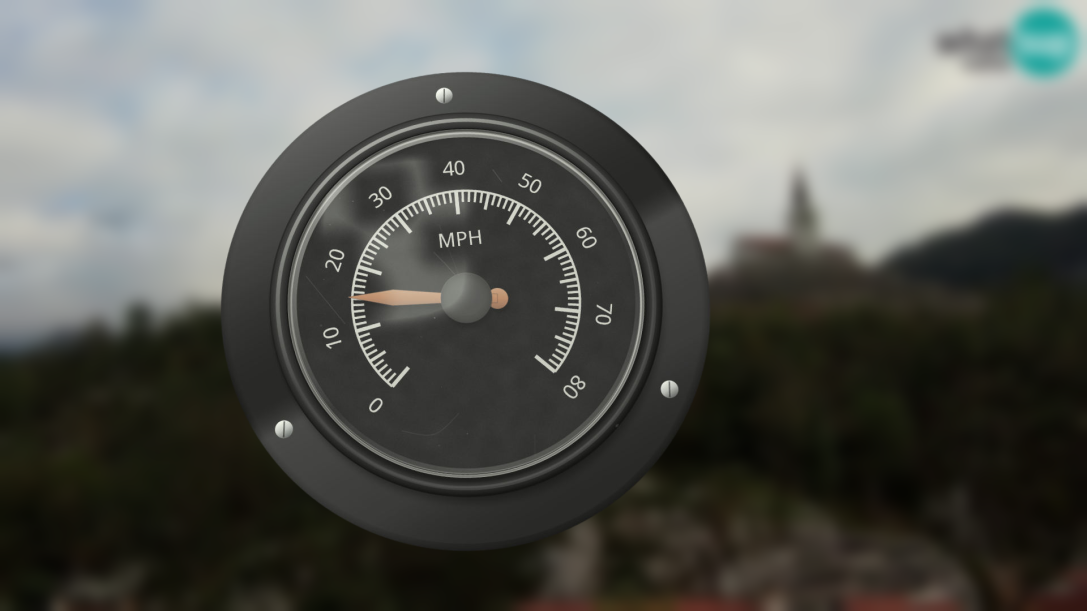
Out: mph 15
